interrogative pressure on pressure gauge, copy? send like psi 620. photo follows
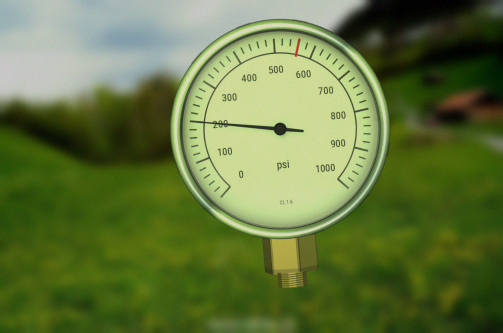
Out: psi 200
